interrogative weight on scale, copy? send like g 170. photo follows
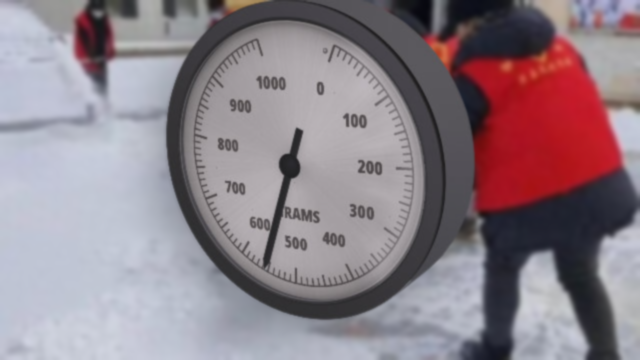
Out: g 550
